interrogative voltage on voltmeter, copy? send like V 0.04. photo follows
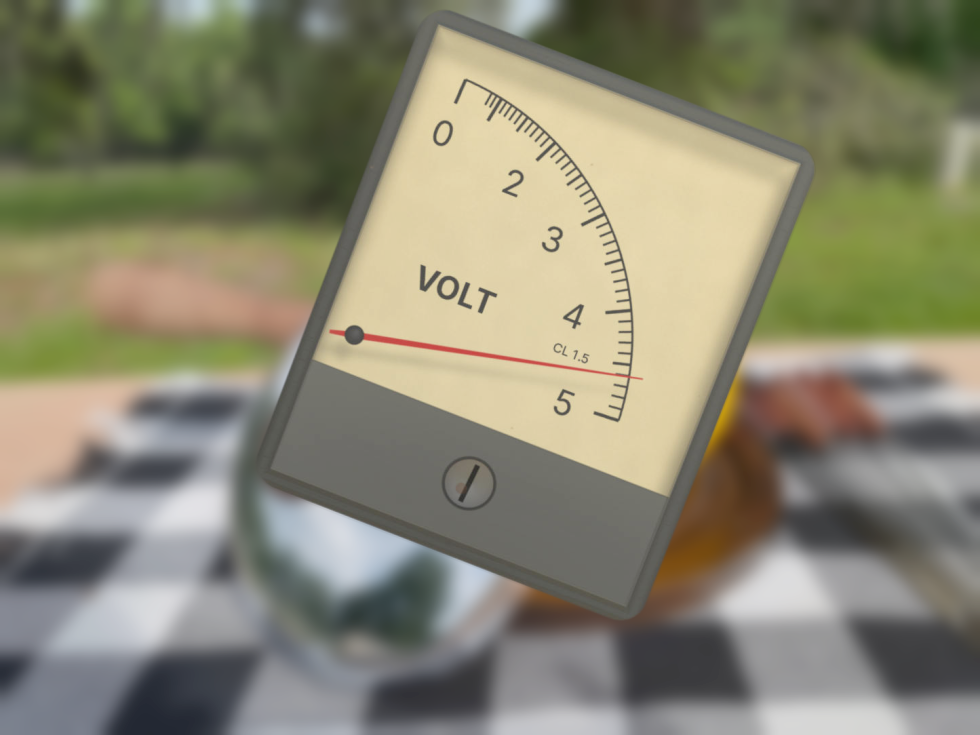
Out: V 4.6
